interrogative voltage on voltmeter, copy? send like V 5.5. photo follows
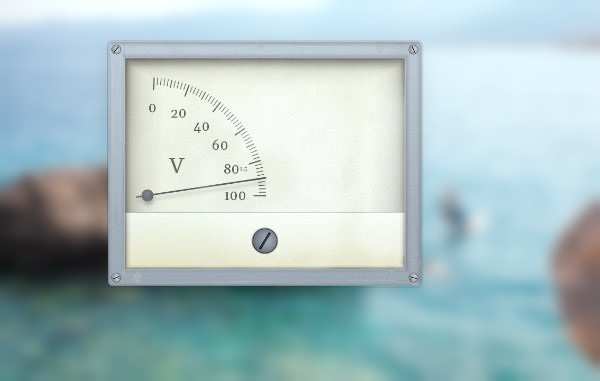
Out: V 90
